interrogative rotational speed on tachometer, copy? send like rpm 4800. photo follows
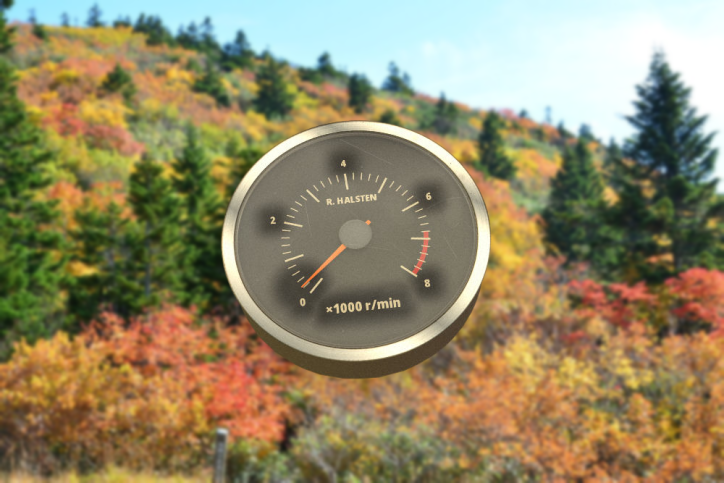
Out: rpm 200
